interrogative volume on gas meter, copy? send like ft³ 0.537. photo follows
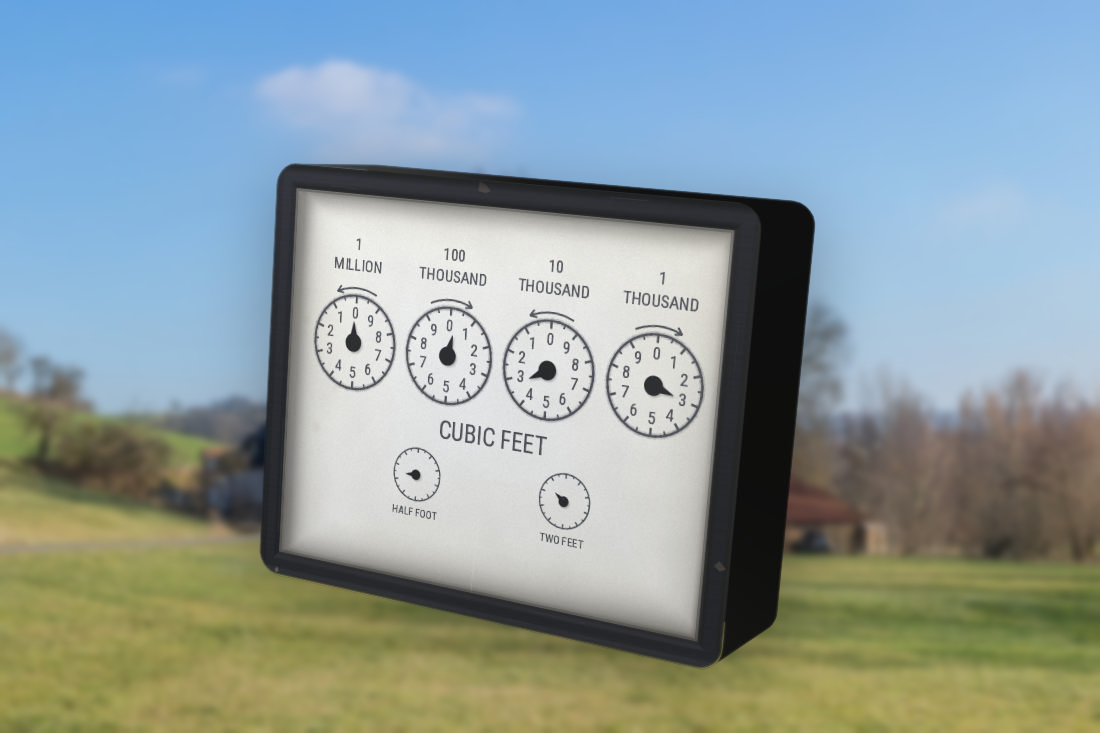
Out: ft³ 3300
